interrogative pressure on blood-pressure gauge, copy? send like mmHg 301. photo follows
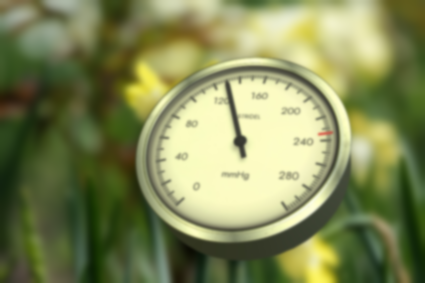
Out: mmHg 130
